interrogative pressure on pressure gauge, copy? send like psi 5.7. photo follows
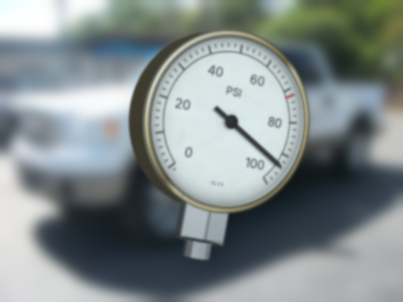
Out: psi 94
